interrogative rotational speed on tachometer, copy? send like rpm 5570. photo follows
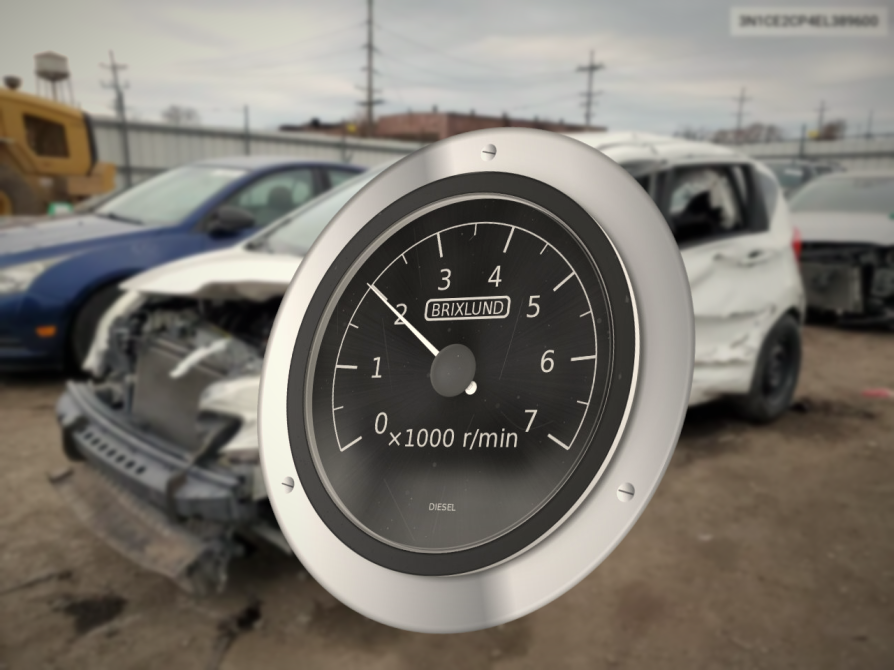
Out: rpm 2000
